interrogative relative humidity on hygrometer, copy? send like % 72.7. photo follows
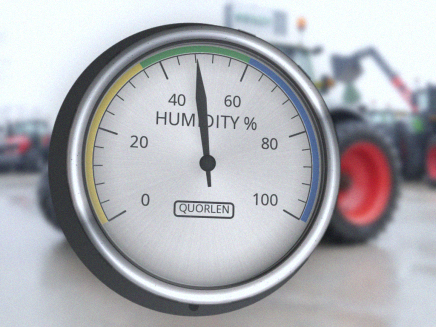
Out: % 48
